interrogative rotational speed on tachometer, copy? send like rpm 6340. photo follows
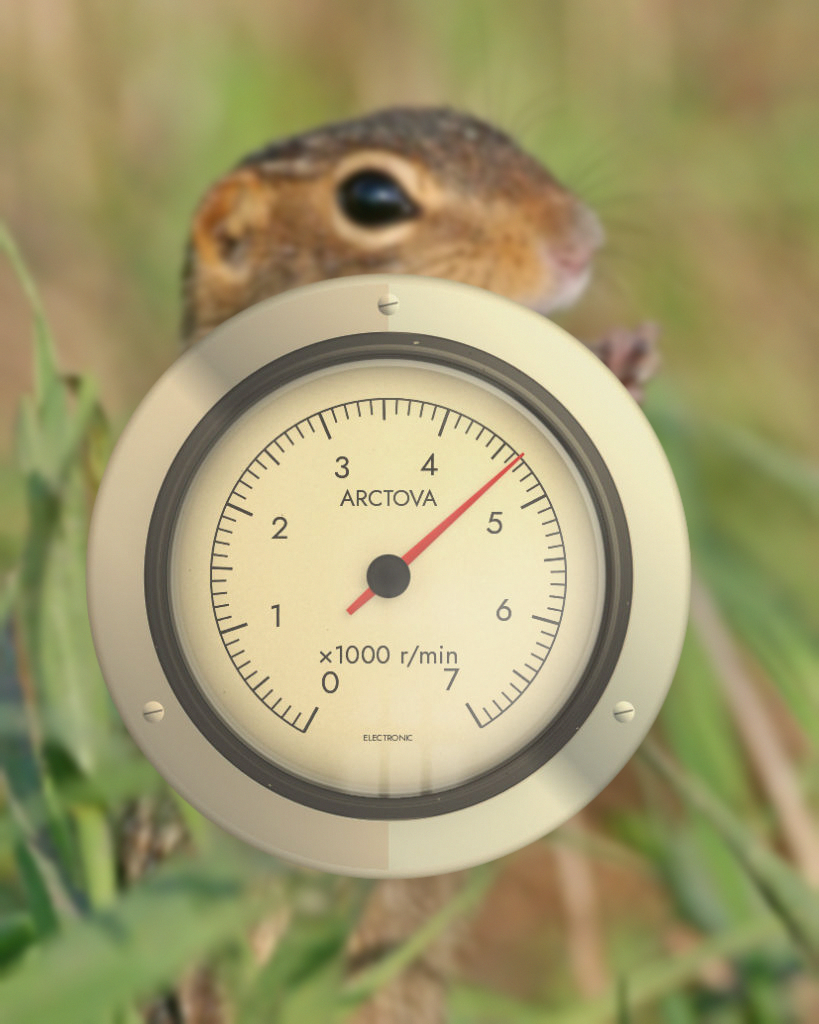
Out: rpm 4650
